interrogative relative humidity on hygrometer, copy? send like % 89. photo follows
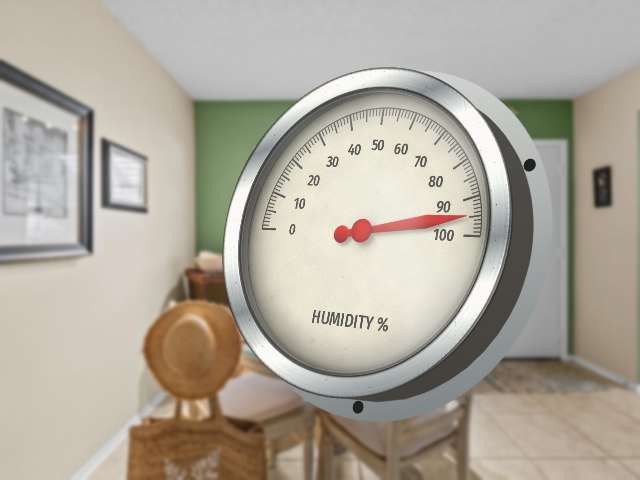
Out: % 95
